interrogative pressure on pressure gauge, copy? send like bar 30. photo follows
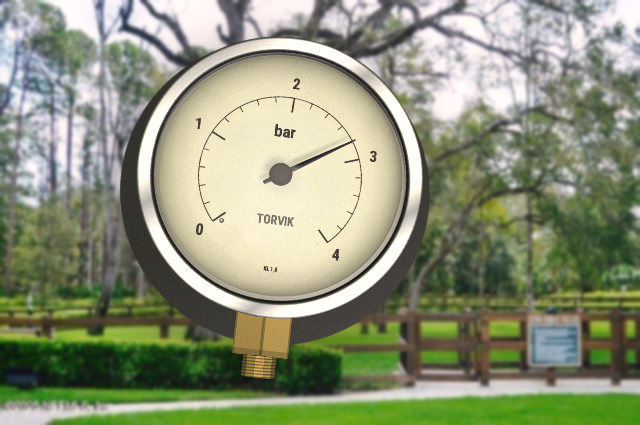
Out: bar 2.8
